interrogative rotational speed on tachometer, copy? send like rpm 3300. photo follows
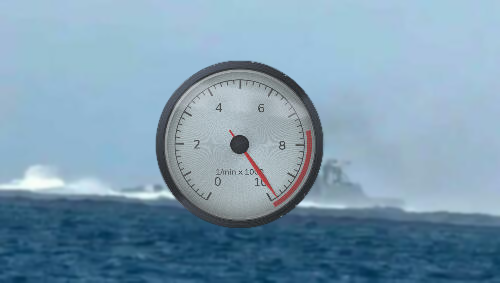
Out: rpm 9800
